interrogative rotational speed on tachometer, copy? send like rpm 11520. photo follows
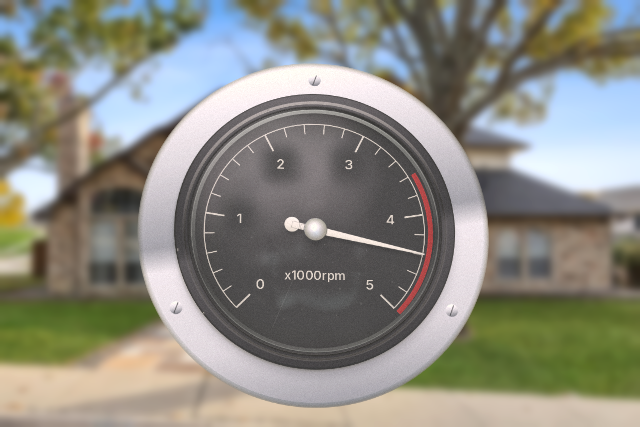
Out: rpm 4400
